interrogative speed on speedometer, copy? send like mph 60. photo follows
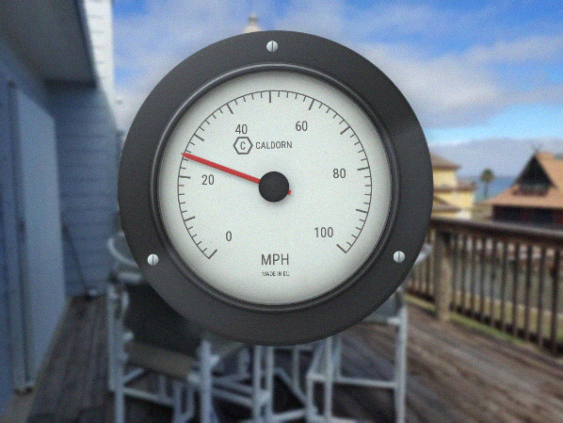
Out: mph 25
